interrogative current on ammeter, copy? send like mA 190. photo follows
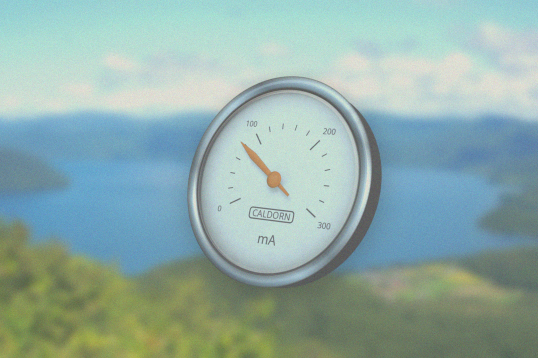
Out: mA 80
